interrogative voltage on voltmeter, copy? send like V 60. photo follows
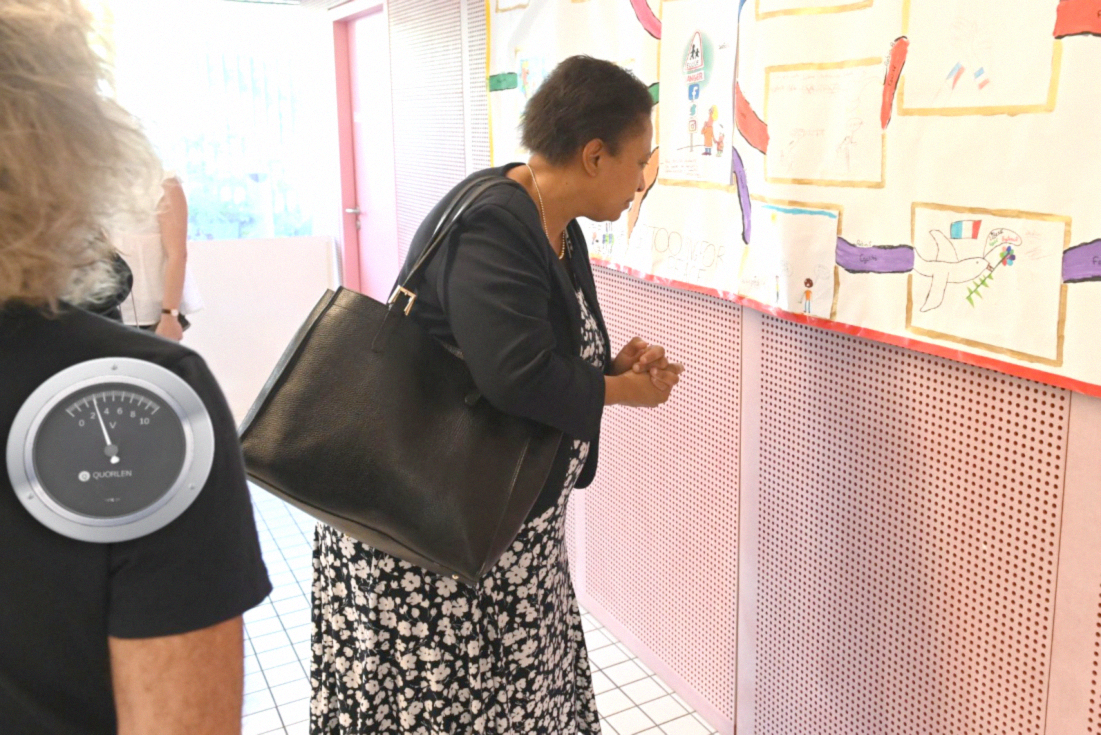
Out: V 3
